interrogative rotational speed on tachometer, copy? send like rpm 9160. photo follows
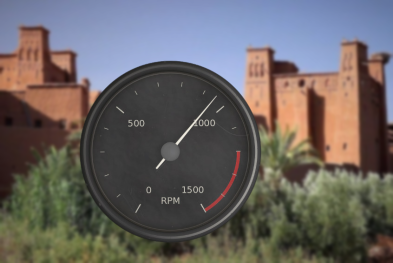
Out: rpm 950
